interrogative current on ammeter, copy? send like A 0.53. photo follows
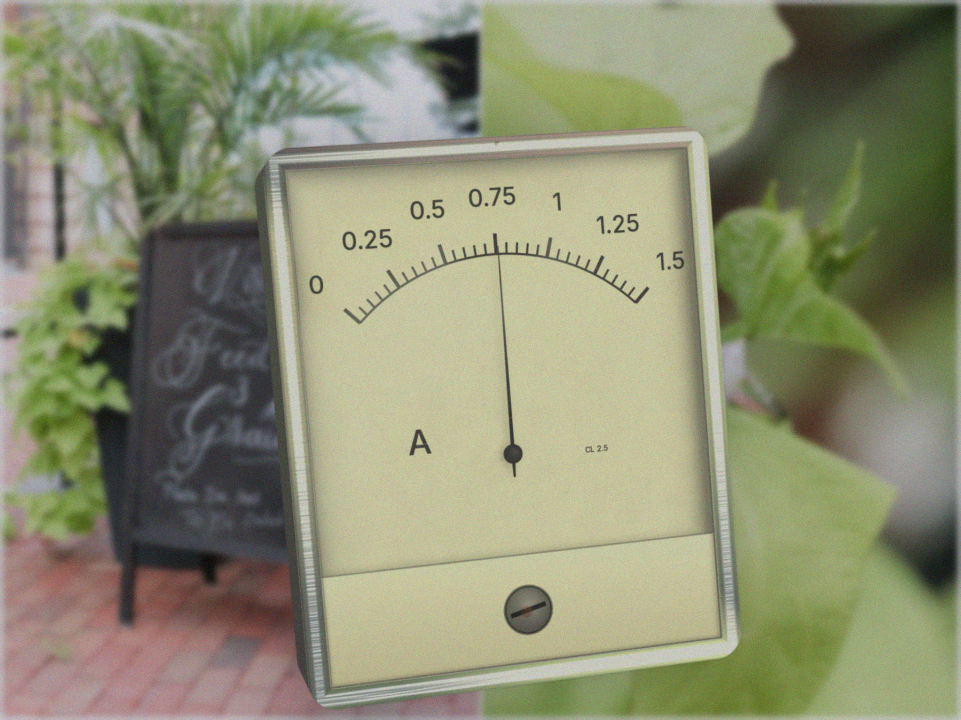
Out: A 0.75
